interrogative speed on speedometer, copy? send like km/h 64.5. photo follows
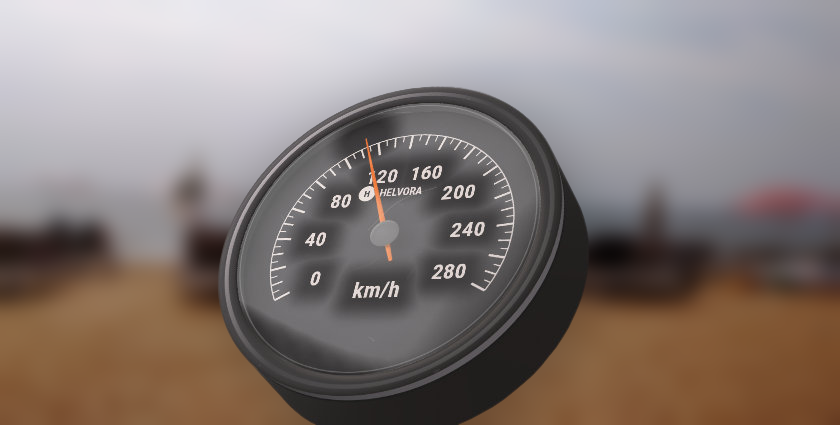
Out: km/h 115
